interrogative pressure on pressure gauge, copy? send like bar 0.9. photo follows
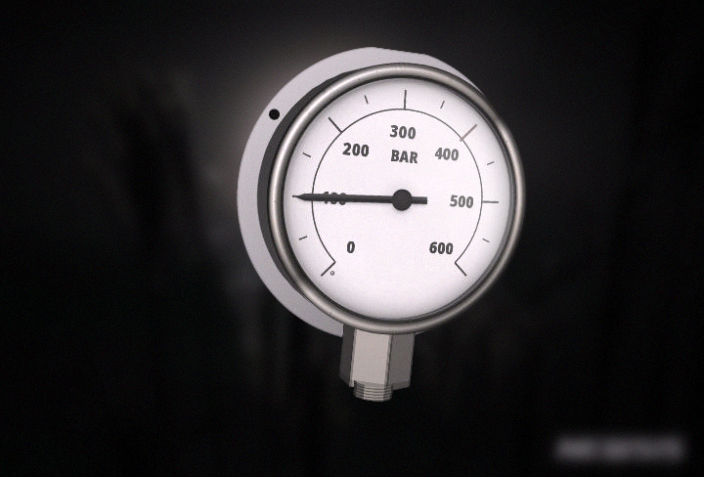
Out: bar 100
